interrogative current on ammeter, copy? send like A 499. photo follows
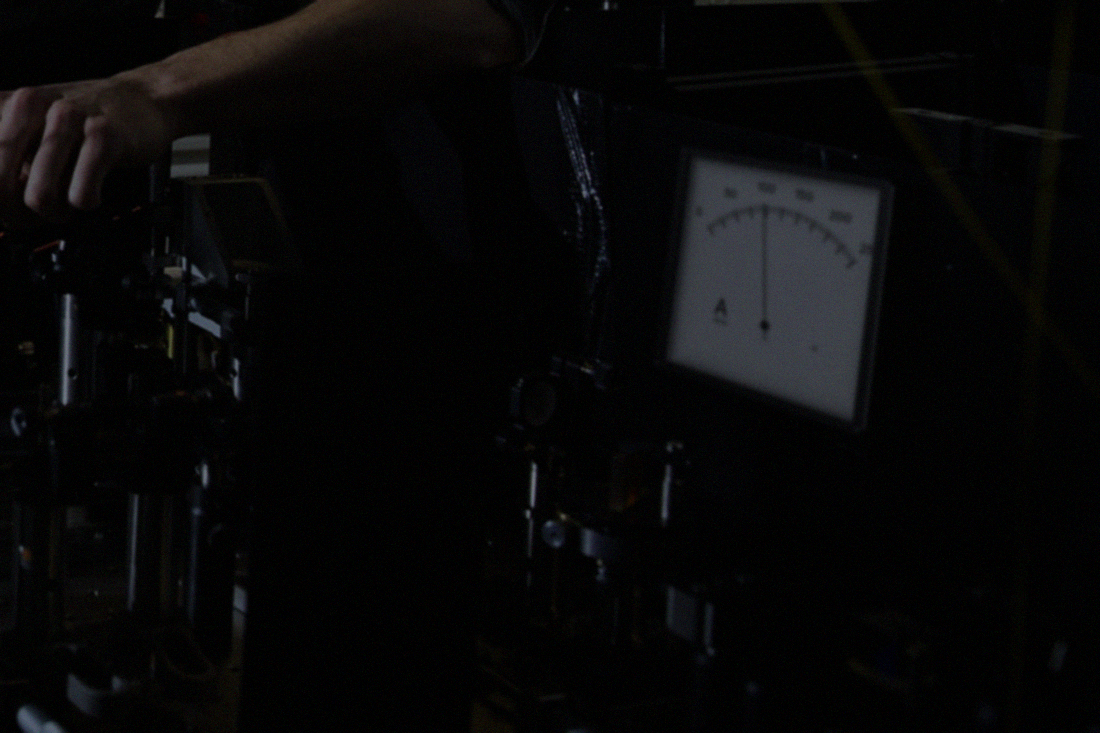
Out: A 100
